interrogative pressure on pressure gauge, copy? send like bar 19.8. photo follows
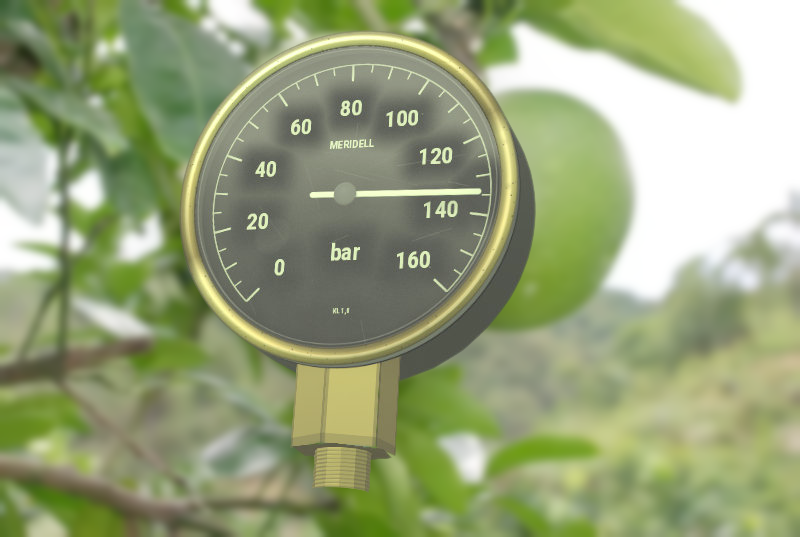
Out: bar 135
